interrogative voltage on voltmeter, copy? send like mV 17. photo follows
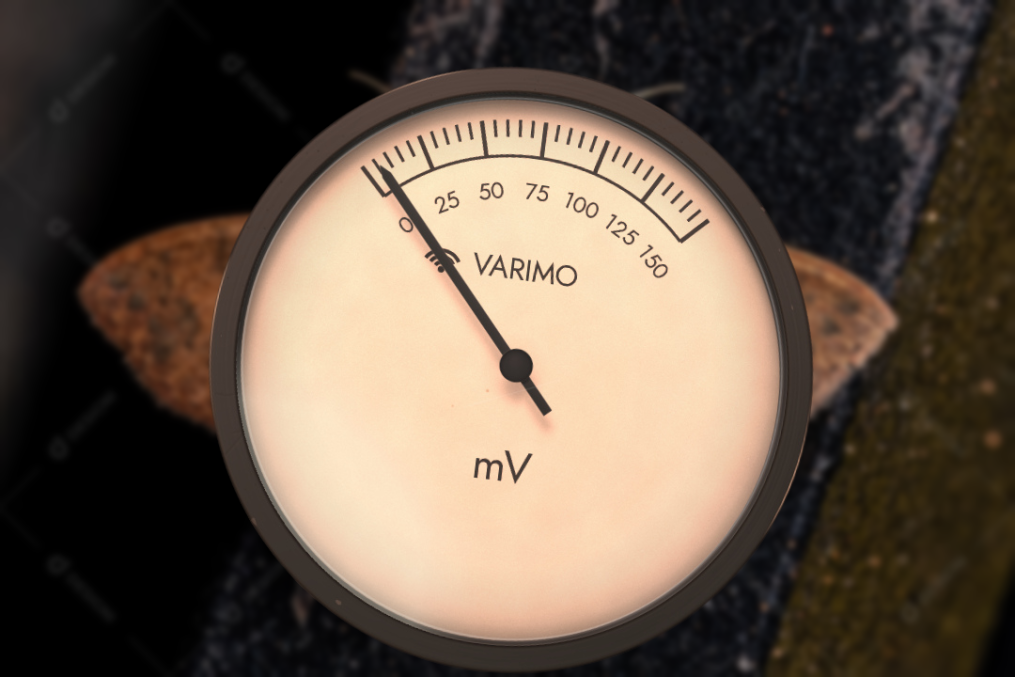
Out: mV 5
